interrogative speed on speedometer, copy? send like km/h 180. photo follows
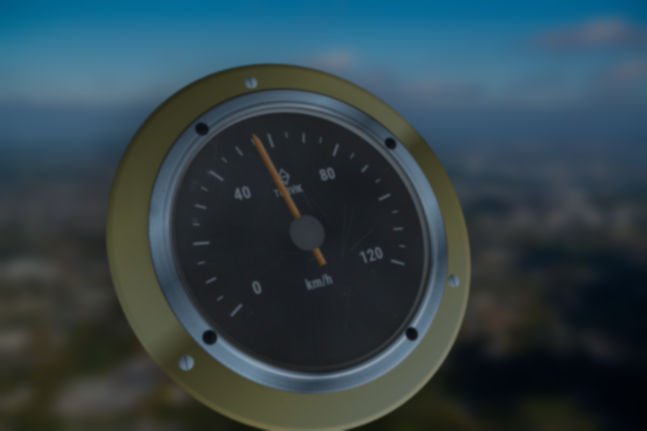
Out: km/h 55
